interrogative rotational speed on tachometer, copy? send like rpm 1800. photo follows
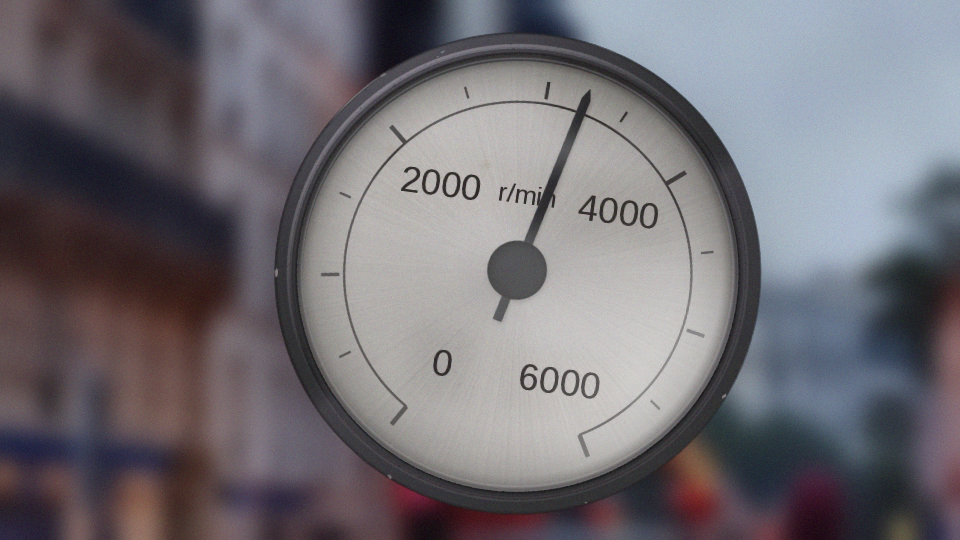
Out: rpm 3250
